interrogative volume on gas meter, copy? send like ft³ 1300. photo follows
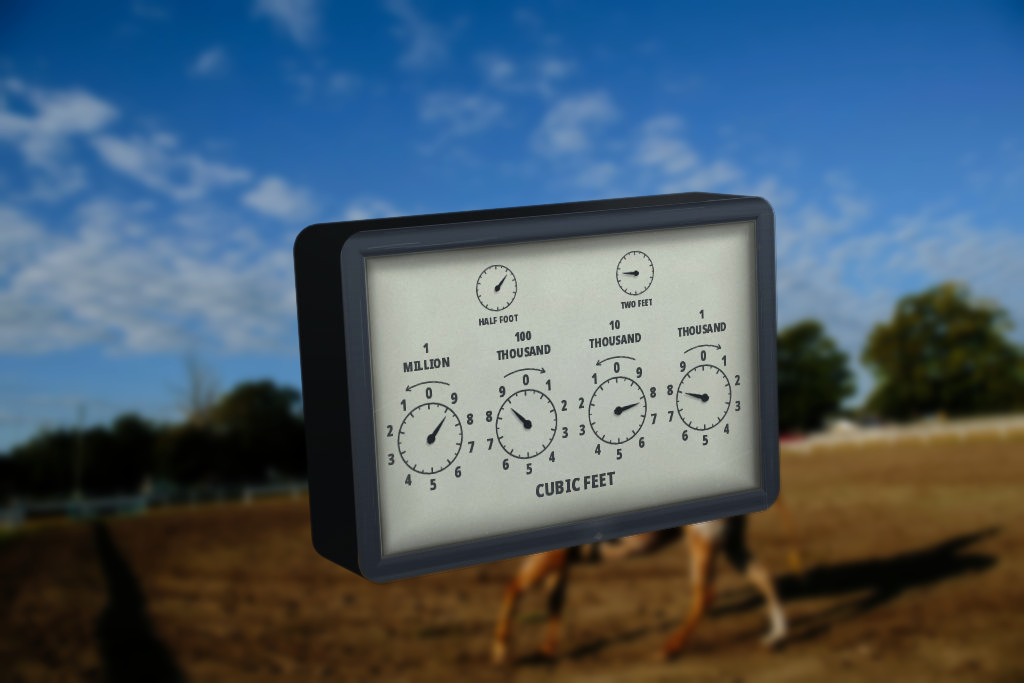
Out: ft³ 887800
